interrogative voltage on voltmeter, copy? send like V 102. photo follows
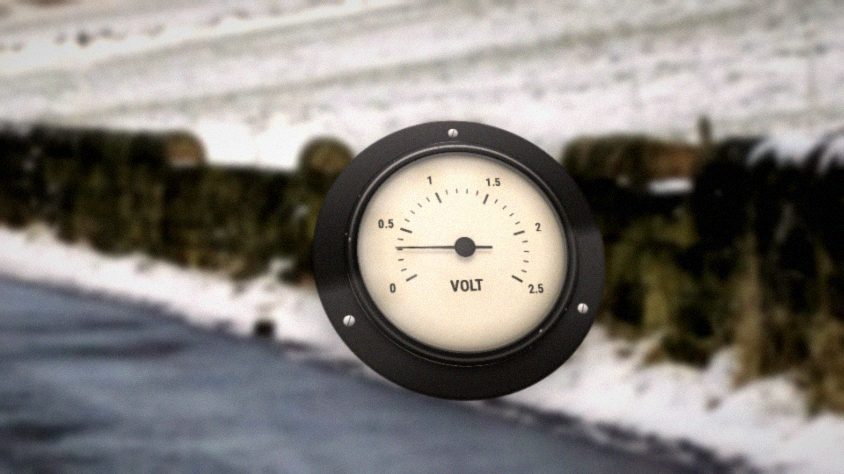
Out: V 0.3
